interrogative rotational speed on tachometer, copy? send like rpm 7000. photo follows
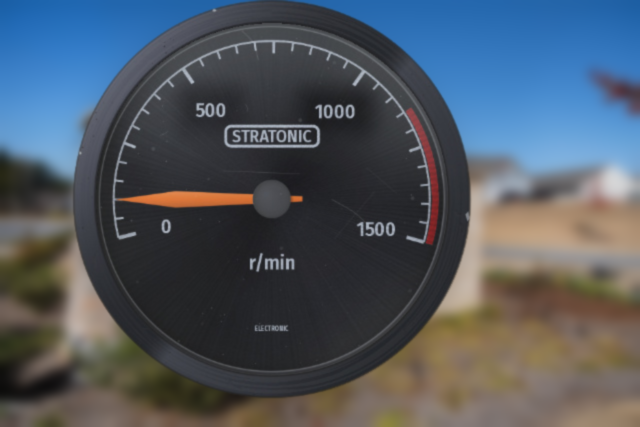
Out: rpm 100
